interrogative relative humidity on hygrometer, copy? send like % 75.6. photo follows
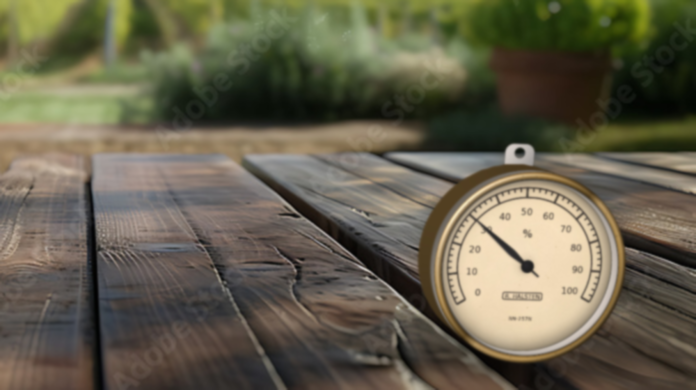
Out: % 30
